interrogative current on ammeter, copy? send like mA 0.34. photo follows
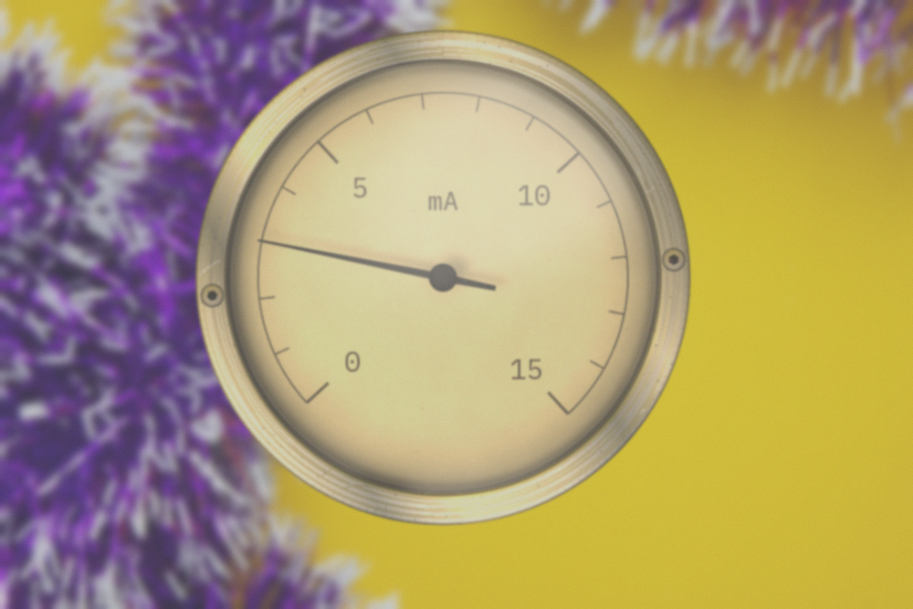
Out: mA 3
